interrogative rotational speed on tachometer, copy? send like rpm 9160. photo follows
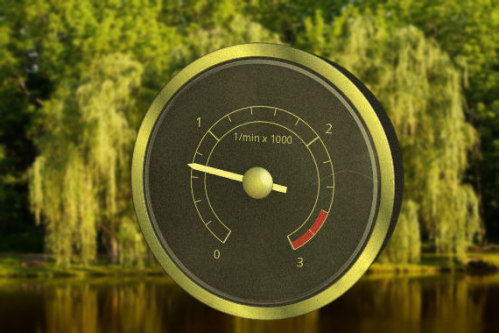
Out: rpm 700
